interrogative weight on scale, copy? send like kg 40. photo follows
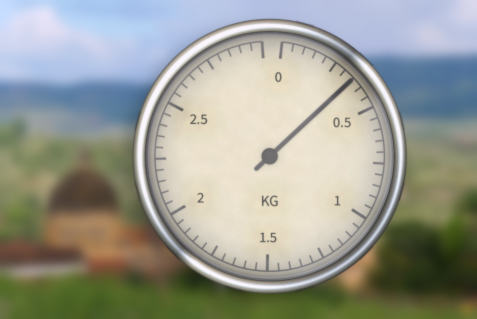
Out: kg 0.35
